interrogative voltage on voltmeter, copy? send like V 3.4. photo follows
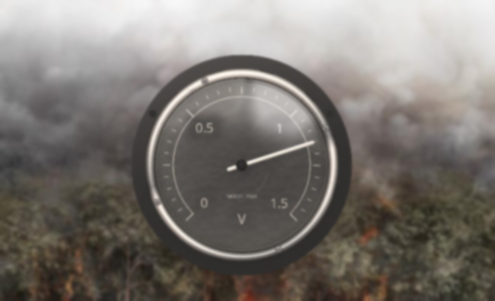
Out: V 1.15
